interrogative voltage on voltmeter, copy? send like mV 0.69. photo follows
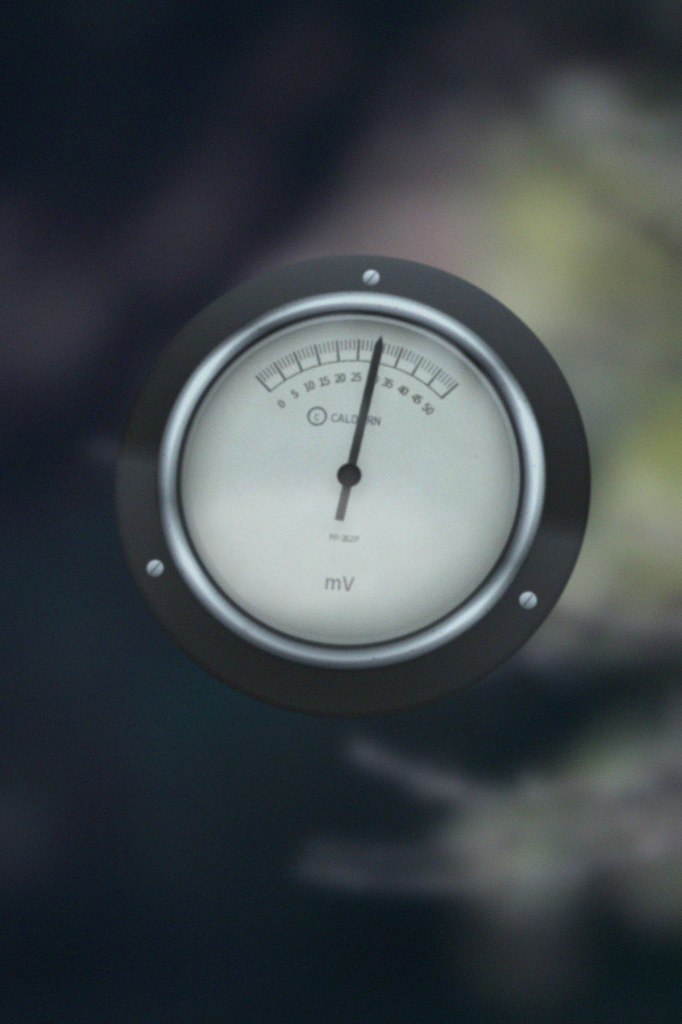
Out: mV 30
